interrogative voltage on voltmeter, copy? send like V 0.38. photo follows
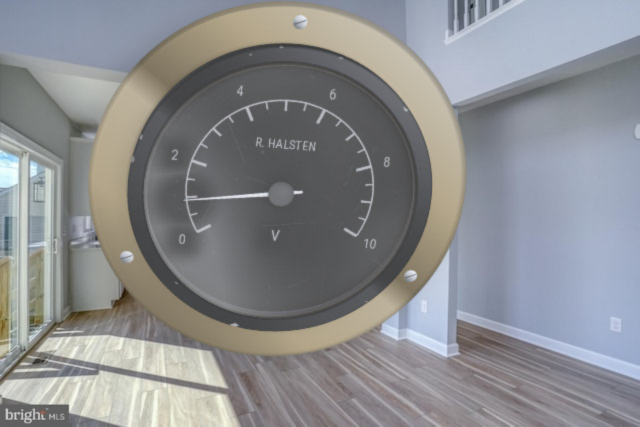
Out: V 1
